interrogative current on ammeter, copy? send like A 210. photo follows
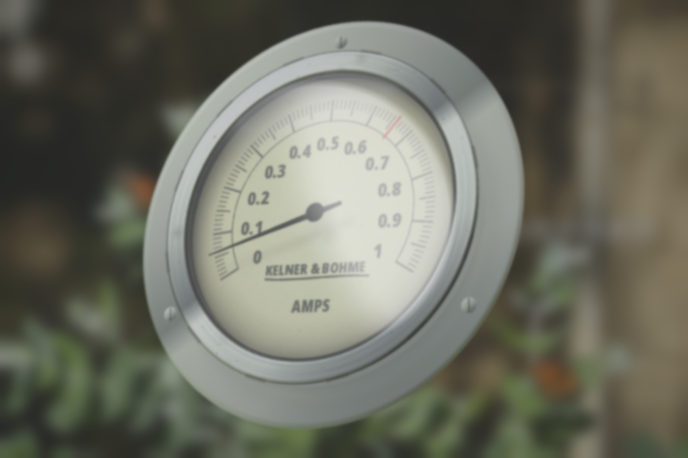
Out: A 0.05
